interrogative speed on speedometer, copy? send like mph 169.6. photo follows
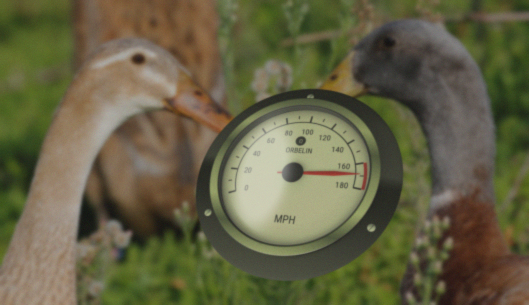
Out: mph 170
